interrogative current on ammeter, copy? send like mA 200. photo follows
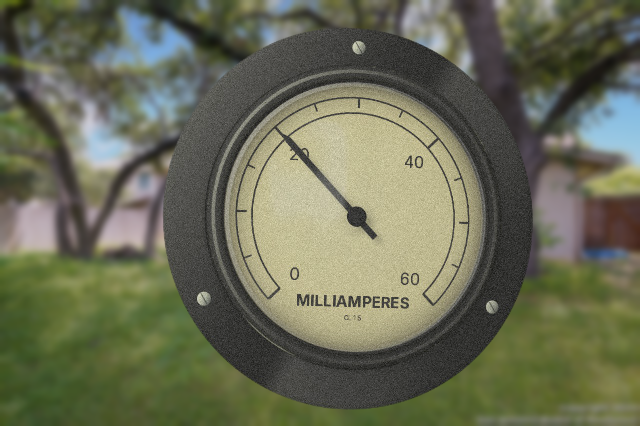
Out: mA 20
